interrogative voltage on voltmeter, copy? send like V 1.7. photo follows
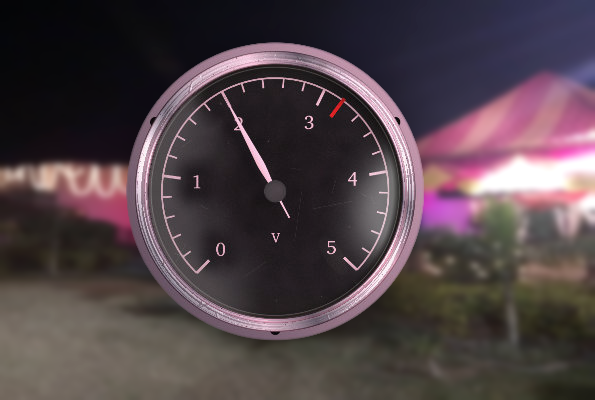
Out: V 2
